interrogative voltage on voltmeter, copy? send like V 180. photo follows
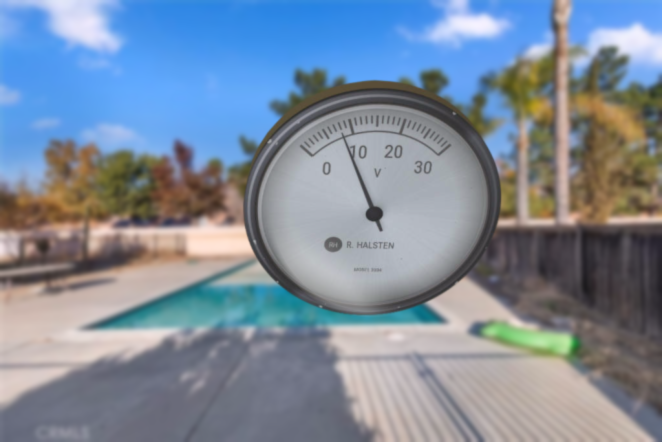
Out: V 8
